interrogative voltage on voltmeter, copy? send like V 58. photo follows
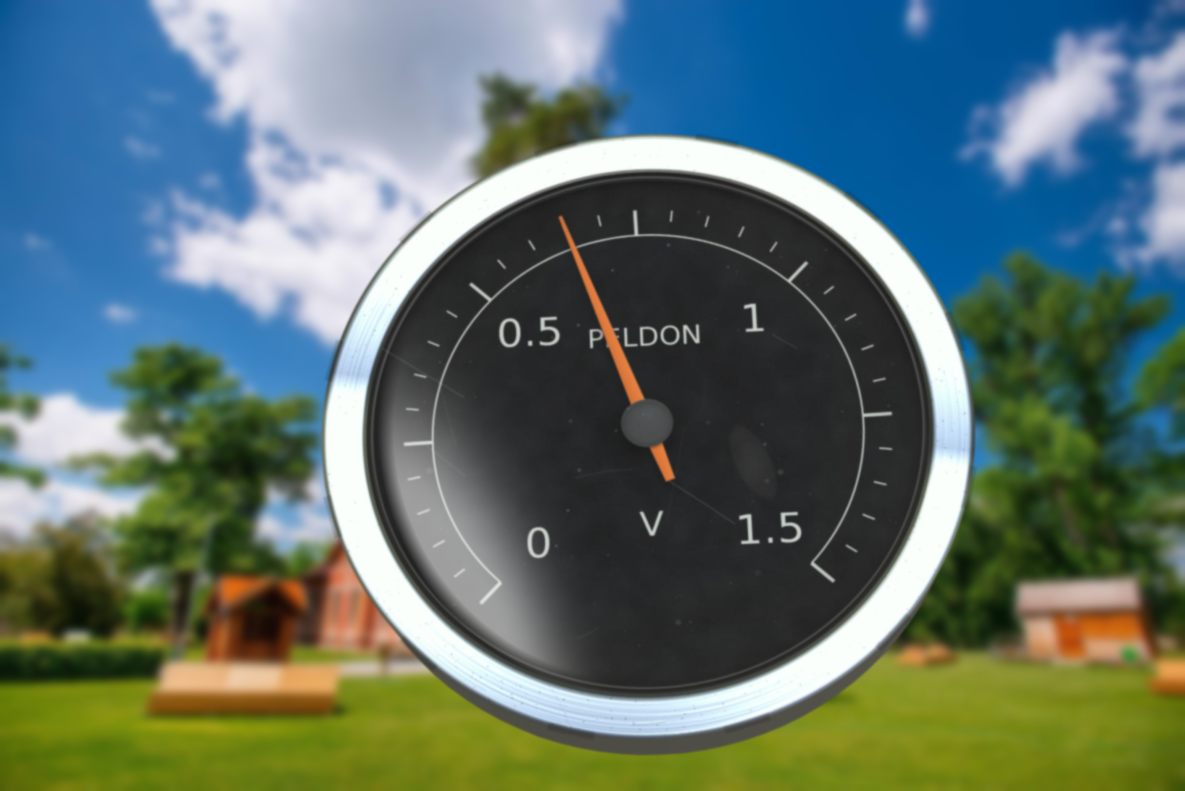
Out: V 0.65
